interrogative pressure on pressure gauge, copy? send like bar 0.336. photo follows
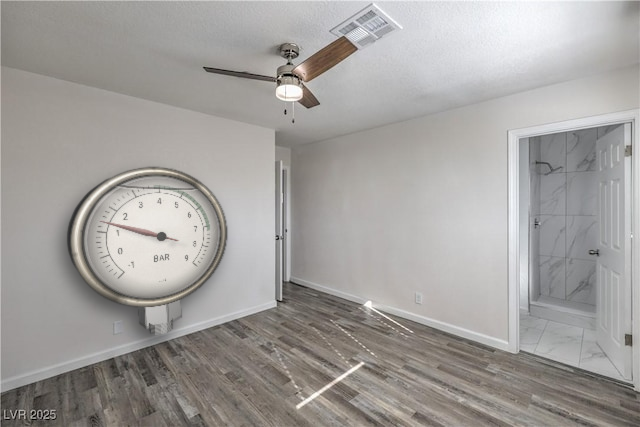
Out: bar 1.4
